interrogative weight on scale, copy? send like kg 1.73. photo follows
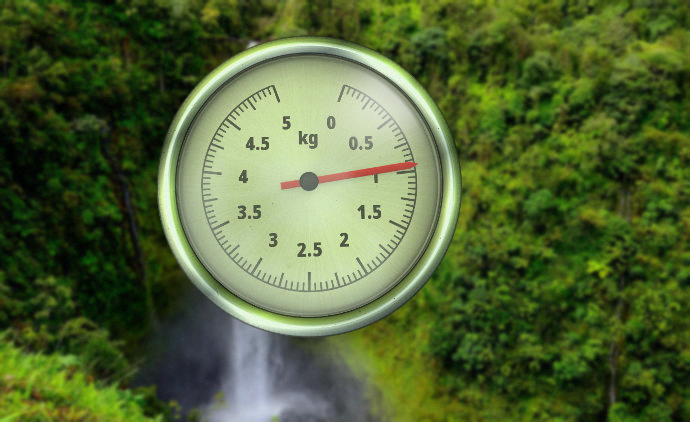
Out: kg 0.95
